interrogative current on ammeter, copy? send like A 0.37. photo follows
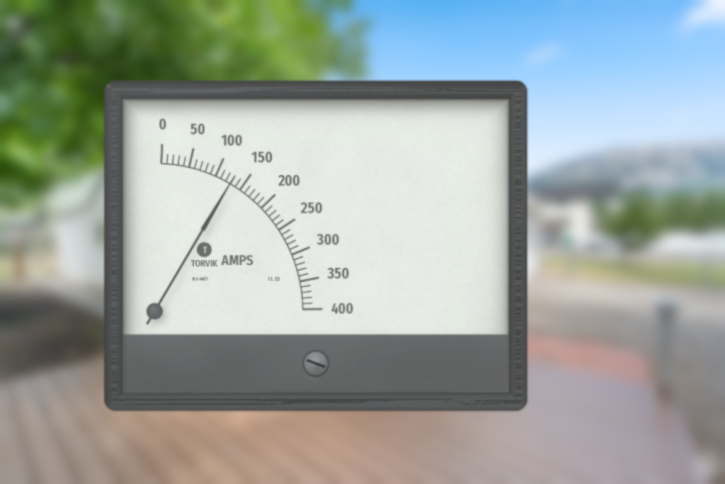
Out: A 130
